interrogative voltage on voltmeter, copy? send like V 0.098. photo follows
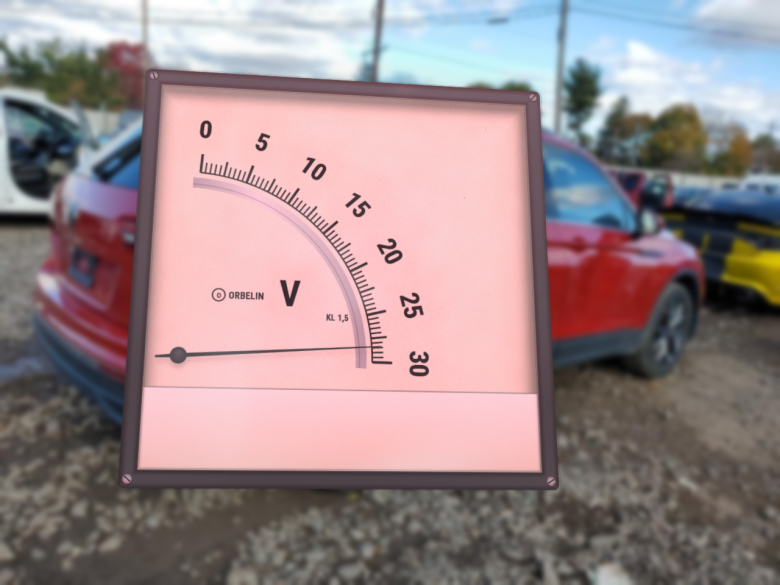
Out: V 28.5
